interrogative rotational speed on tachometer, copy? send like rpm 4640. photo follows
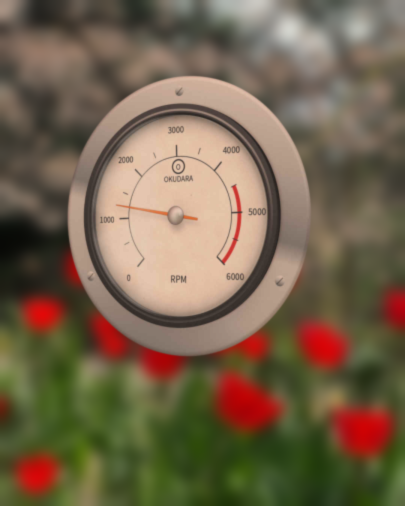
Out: rpm 1250
